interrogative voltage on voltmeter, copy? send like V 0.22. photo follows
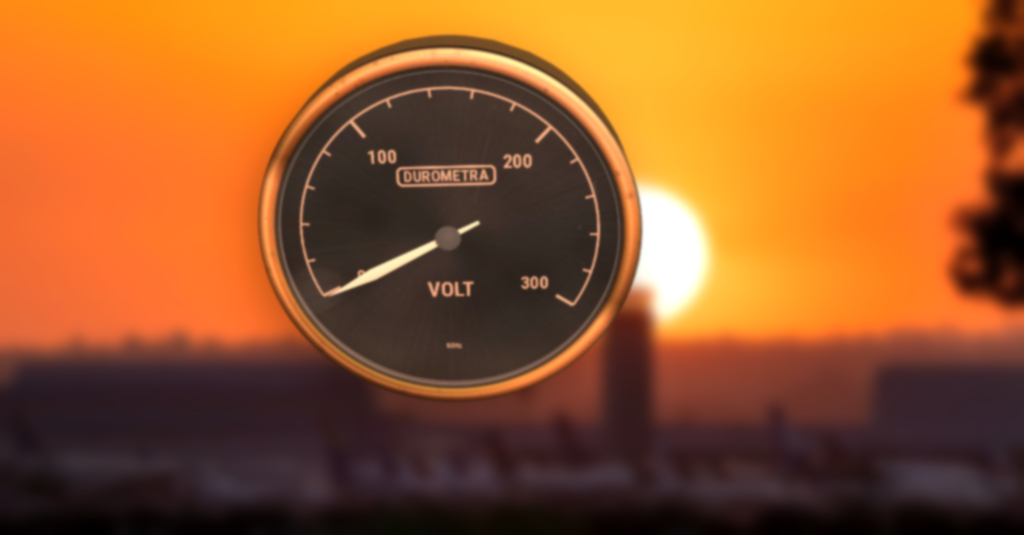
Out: V 0
